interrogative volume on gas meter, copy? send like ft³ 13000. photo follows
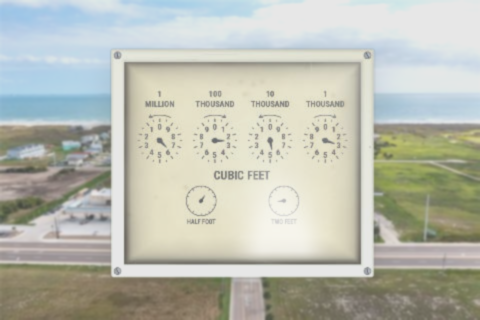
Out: ft³ 625300
